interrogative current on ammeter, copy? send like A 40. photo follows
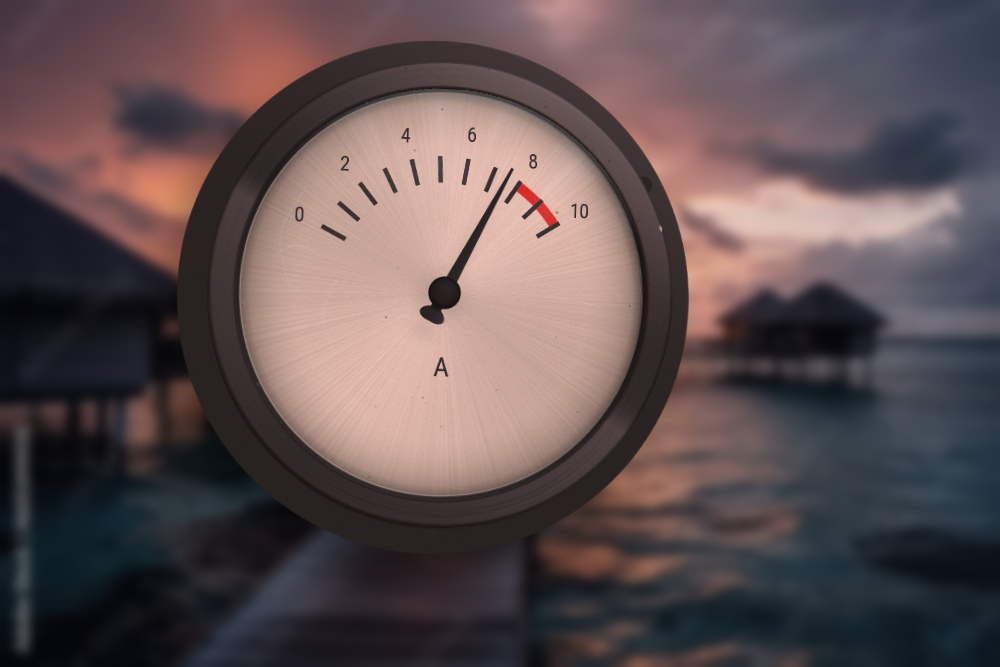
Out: A 7.5
